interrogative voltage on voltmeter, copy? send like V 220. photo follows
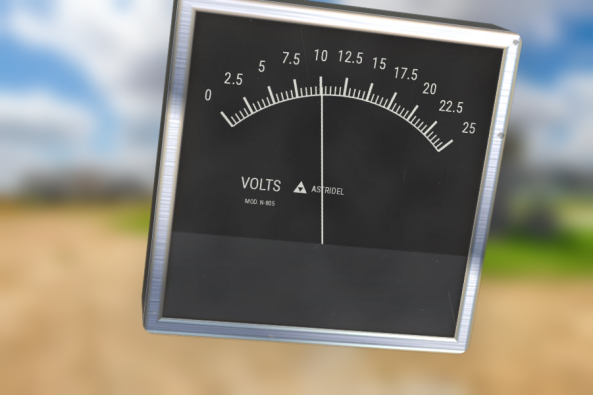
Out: V 10
